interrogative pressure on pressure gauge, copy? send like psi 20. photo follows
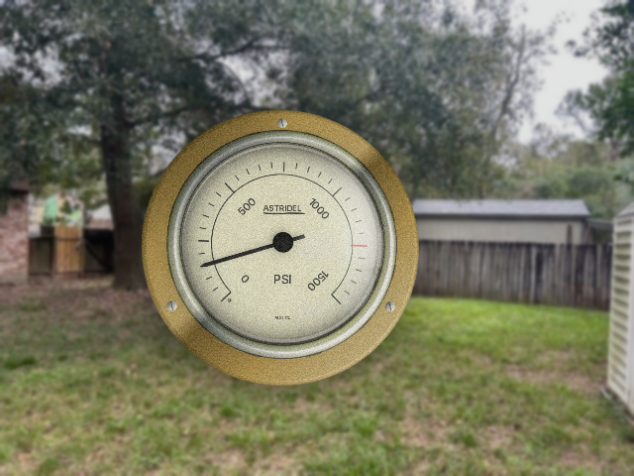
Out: psi 150
